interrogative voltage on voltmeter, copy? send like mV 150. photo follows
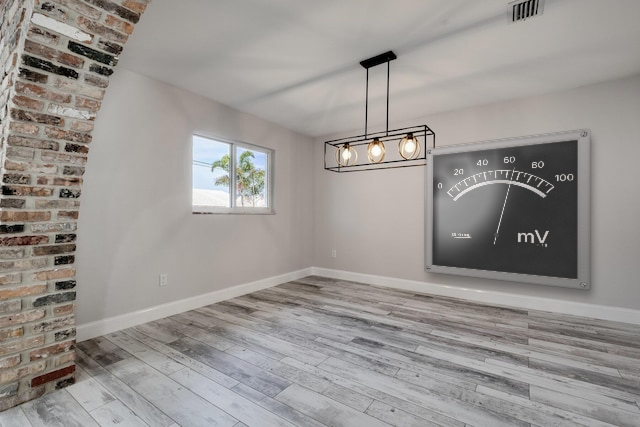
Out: mV 65
